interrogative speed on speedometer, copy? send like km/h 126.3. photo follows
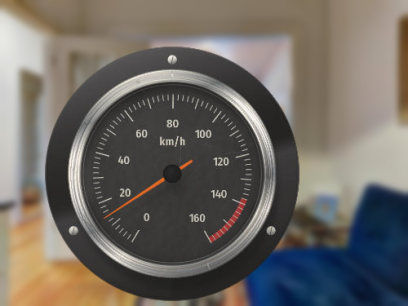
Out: km/h 14
